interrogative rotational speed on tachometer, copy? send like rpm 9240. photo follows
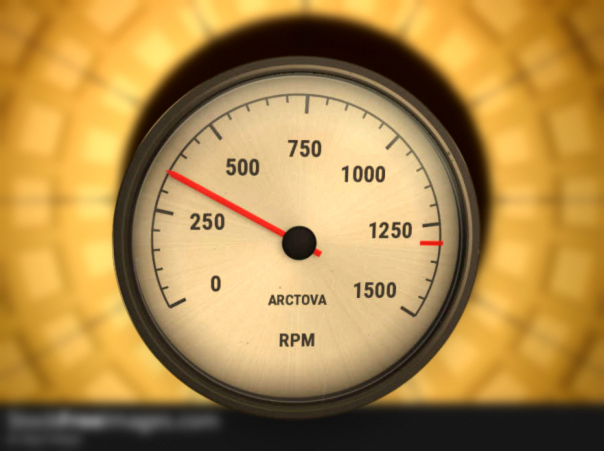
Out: rpm 350
